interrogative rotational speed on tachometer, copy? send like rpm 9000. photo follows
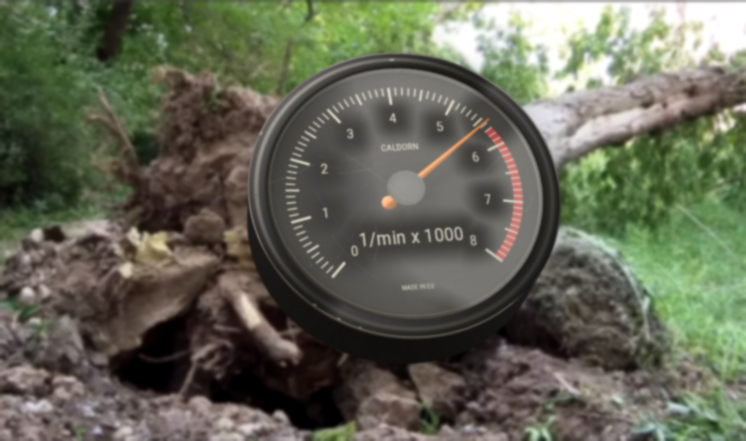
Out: rpm 5600
